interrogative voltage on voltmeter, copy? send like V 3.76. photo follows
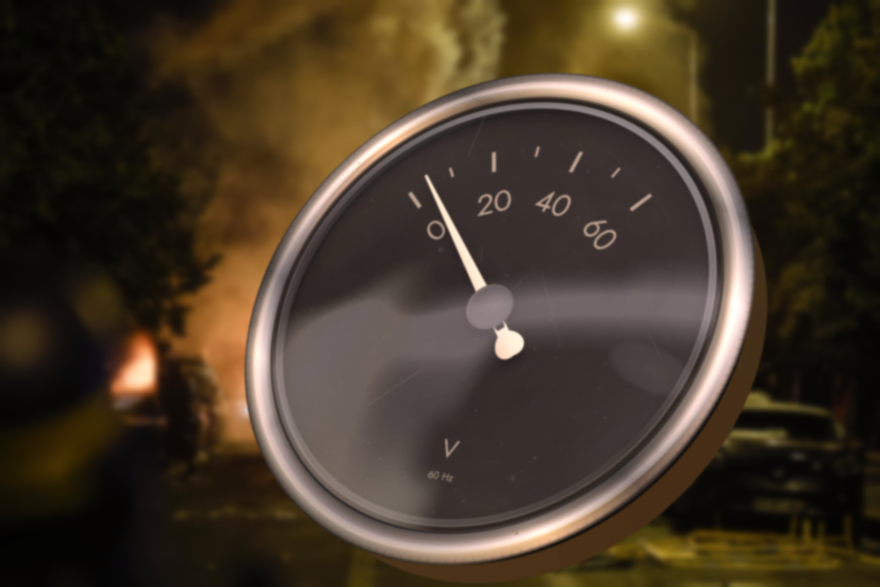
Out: V 5
